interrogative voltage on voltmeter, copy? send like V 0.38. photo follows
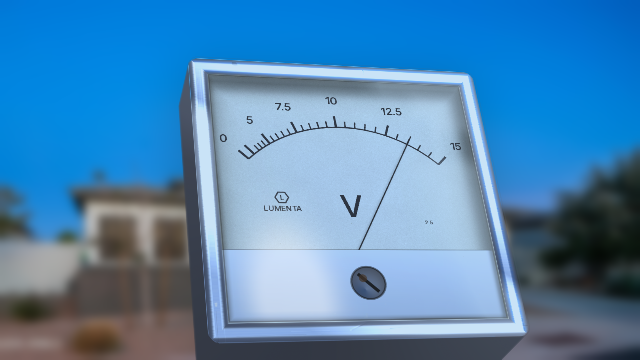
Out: V 13.5
